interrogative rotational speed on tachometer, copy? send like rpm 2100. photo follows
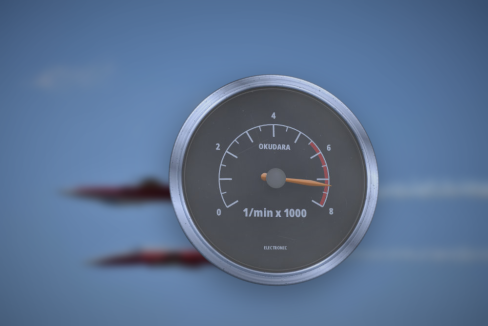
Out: rpm 7250
